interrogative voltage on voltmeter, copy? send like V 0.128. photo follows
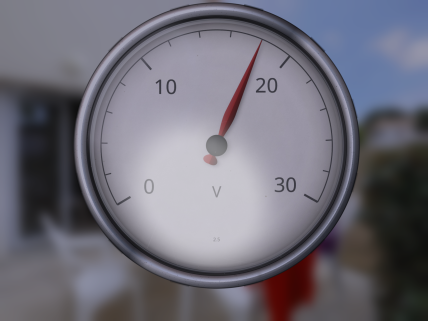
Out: V 18
